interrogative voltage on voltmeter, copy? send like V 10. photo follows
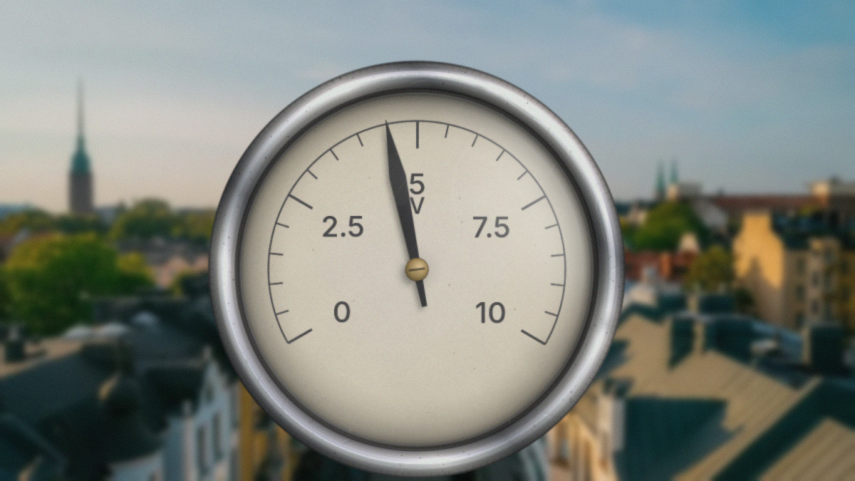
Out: V 4.5
